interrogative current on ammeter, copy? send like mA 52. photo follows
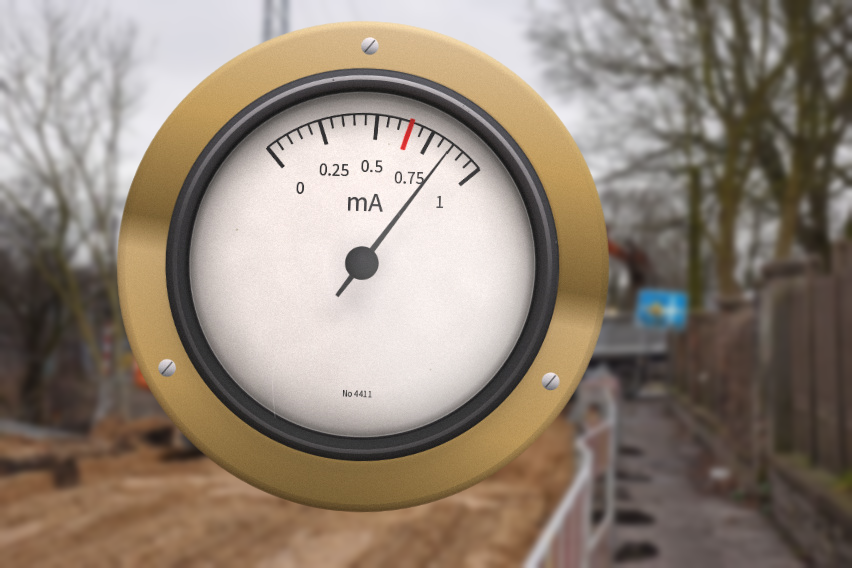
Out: mA 0.85
